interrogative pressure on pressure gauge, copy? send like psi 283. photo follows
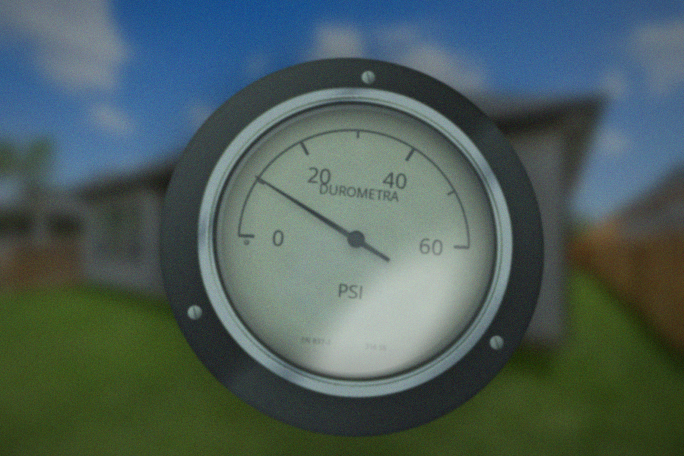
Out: psi 10
